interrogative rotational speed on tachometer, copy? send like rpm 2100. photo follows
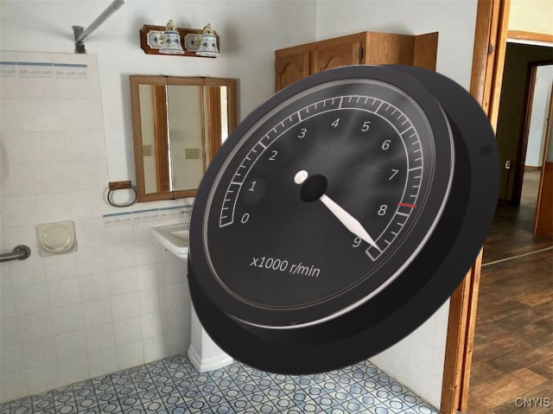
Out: rpm 8800
